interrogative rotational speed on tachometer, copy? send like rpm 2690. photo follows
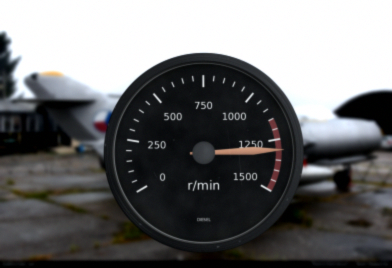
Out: rpm 1300
